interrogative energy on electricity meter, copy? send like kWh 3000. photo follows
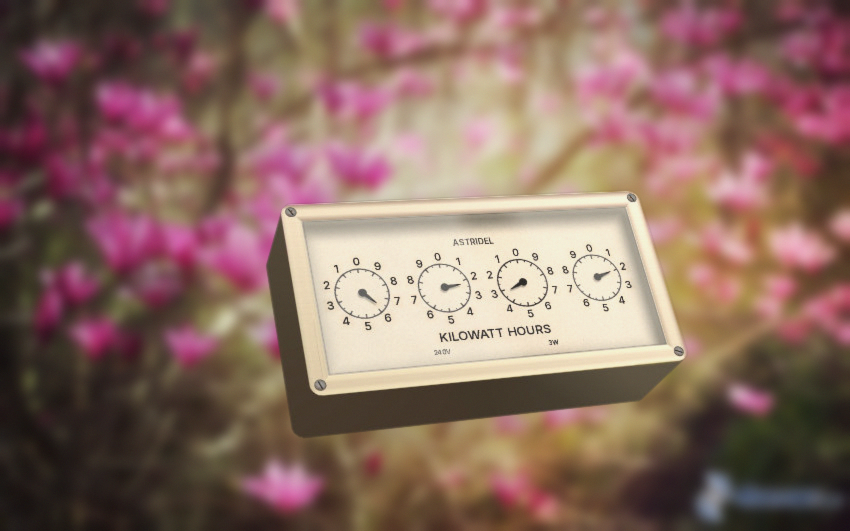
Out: kWh 6232
